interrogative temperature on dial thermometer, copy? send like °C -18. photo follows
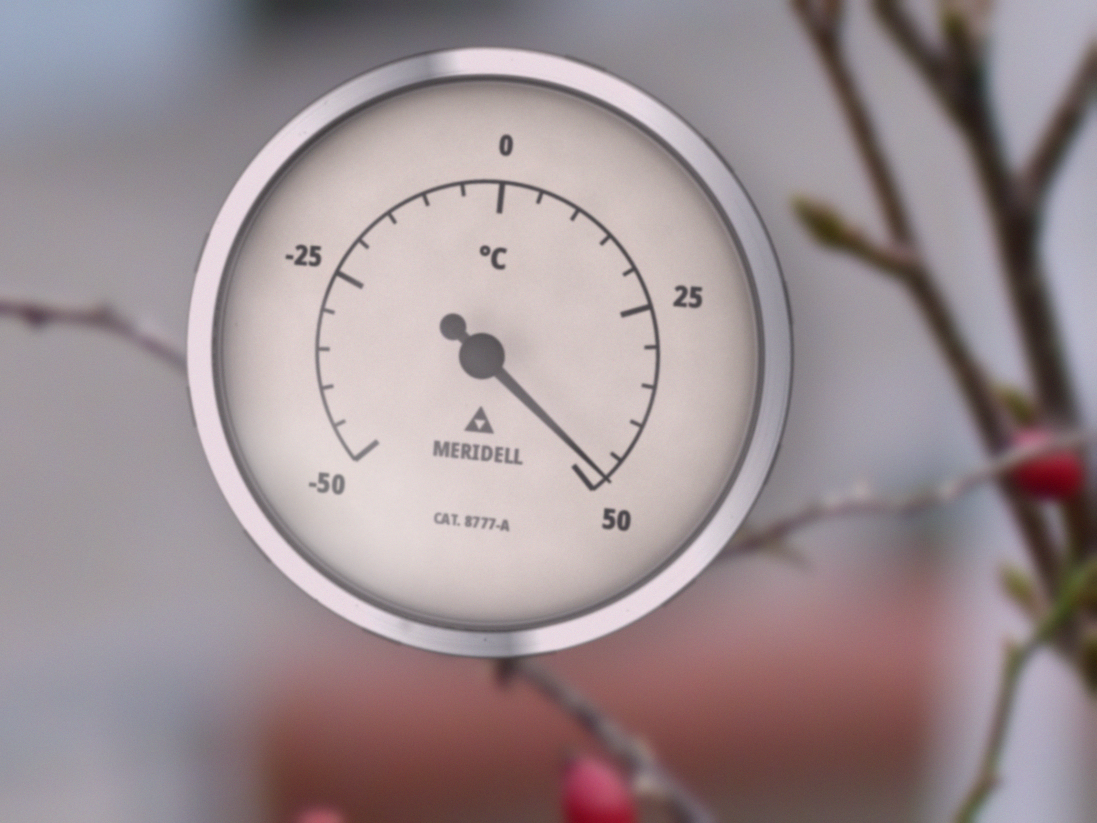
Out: °C 47.5
